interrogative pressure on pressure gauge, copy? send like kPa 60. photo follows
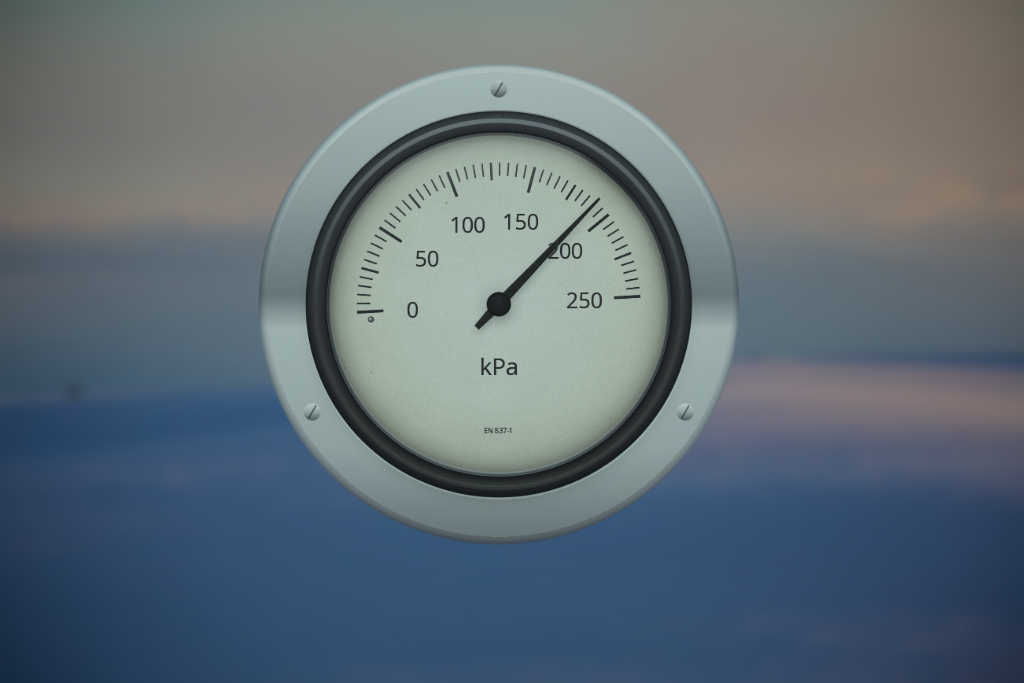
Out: kPa 190
